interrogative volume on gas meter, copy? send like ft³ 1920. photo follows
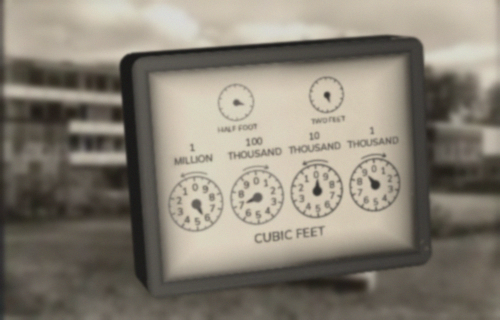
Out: ft³ 569900
